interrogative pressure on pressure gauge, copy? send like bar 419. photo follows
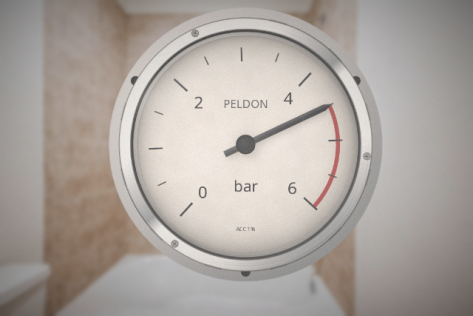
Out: bar 4.5
